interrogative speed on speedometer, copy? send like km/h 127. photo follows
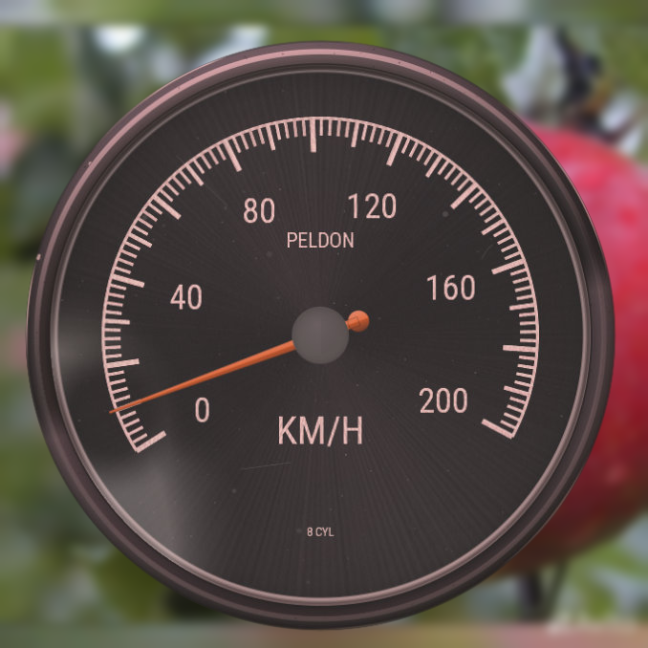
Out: km/h 10
